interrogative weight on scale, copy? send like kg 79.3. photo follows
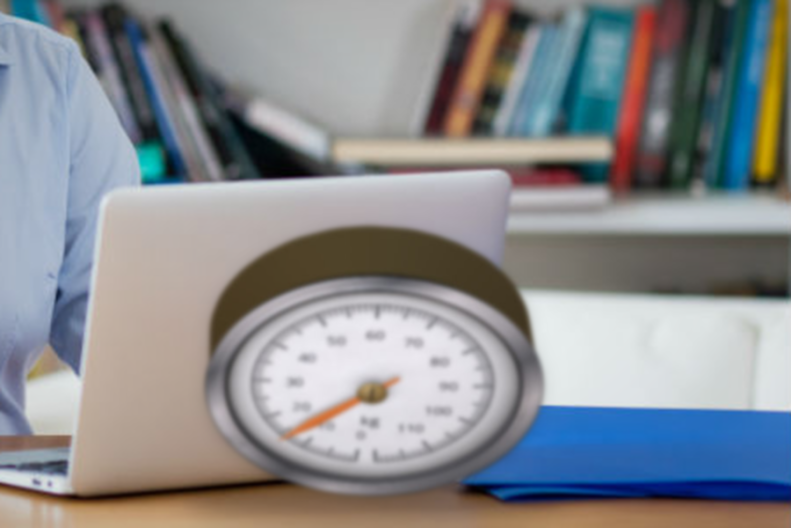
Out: kg 15
